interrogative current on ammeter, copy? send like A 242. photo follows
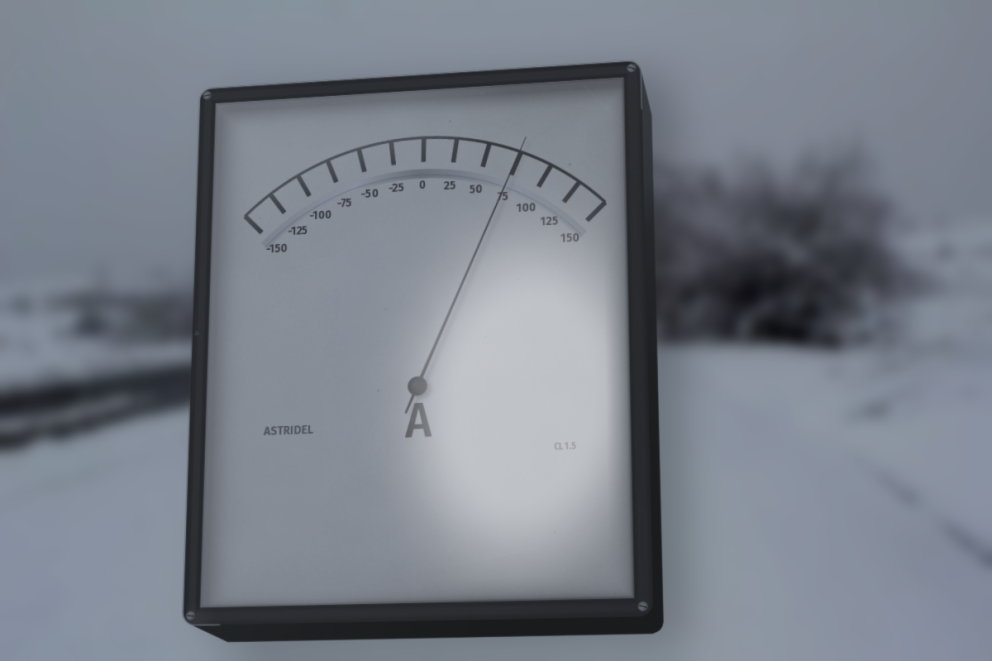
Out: A 75
